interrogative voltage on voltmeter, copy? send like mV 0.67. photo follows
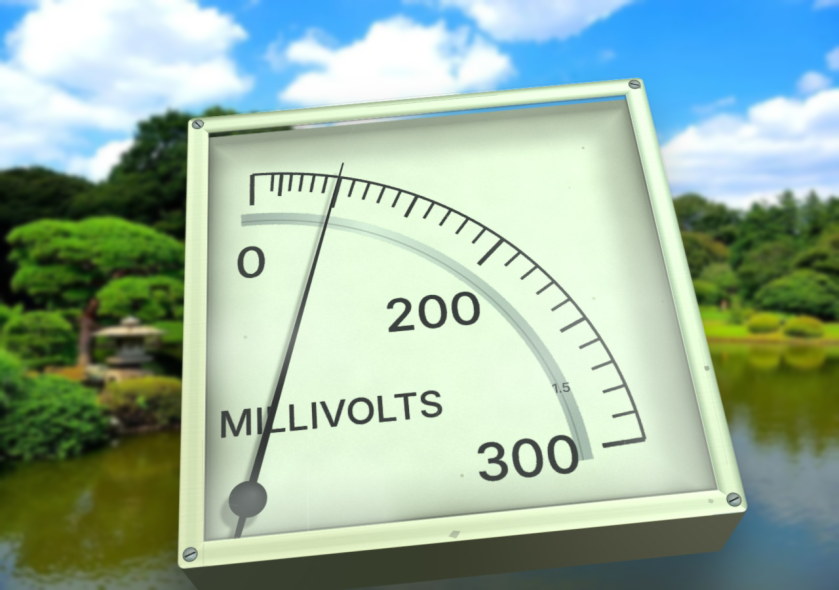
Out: mV 100
